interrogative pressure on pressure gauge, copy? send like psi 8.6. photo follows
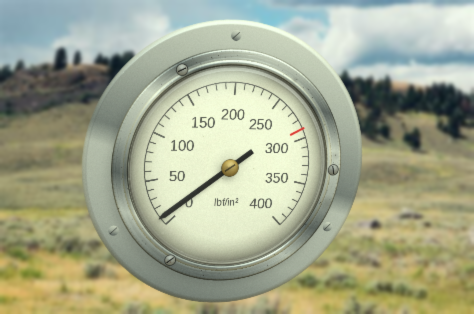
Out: psi 10
